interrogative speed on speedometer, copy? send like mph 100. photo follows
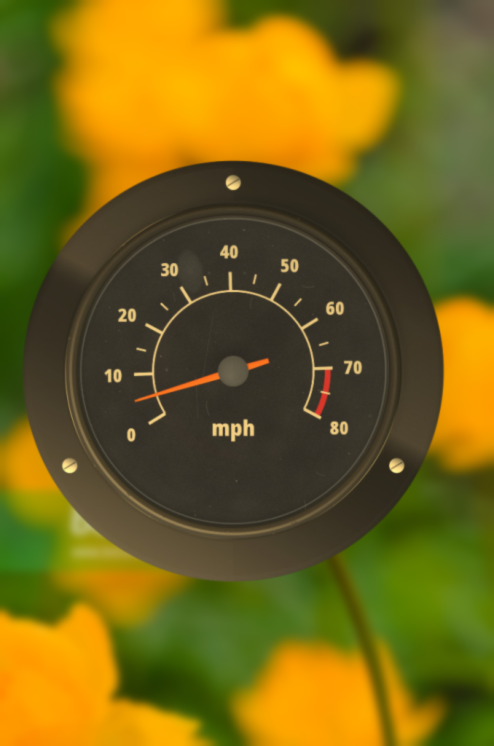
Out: mph 5
